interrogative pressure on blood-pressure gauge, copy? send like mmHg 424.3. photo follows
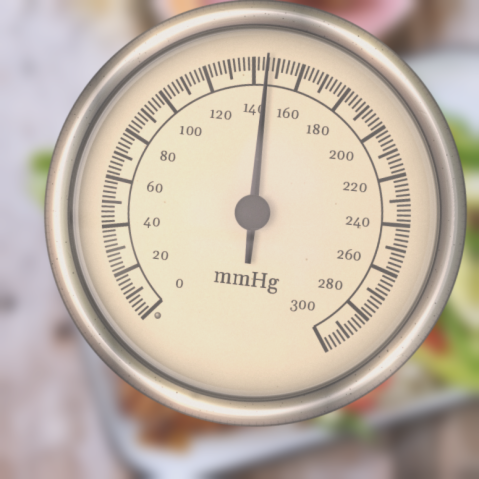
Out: mmHg 146
